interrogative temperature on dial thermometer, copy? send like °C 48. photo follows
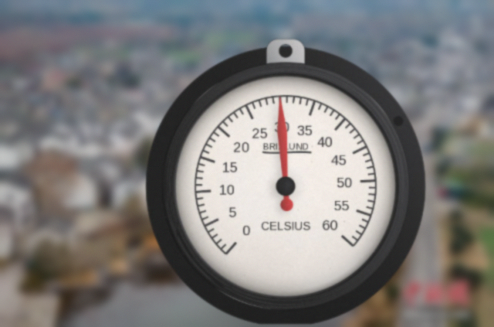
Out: °C 30
